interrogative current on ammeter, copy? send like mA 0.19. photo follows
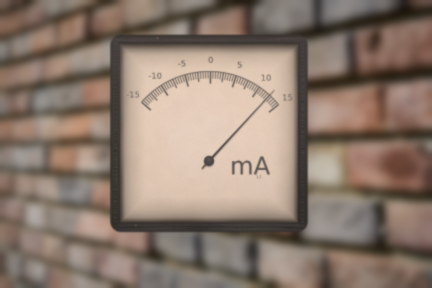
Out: mA 12.5
